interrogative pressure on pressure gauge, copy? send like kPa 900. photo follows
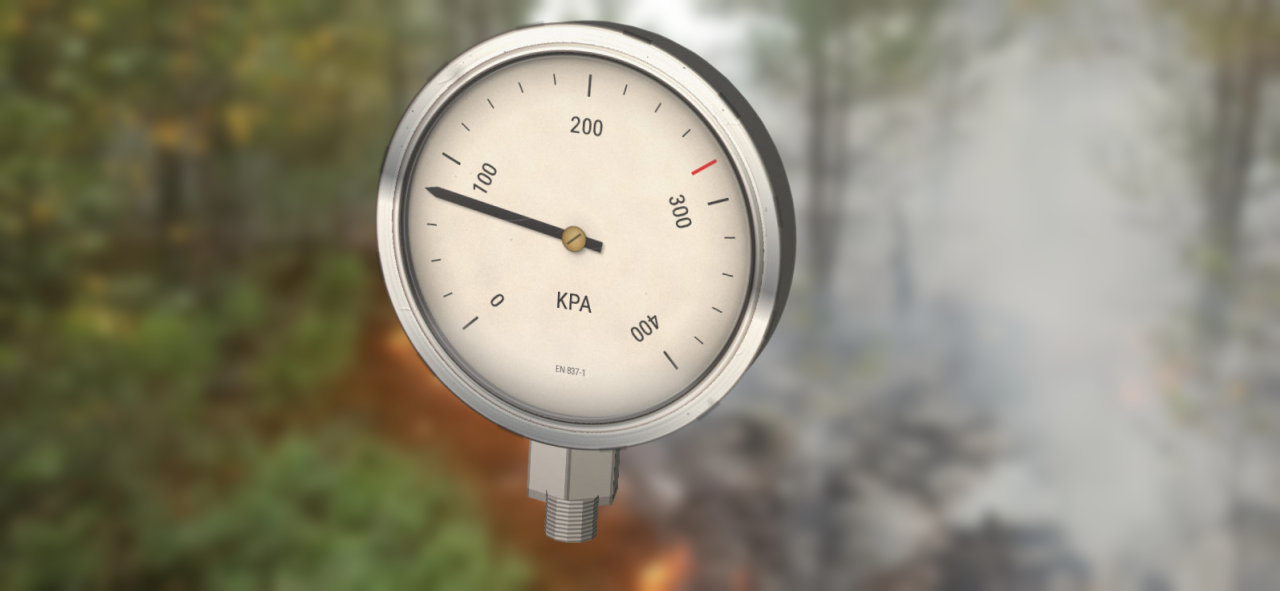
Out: kPa 80
